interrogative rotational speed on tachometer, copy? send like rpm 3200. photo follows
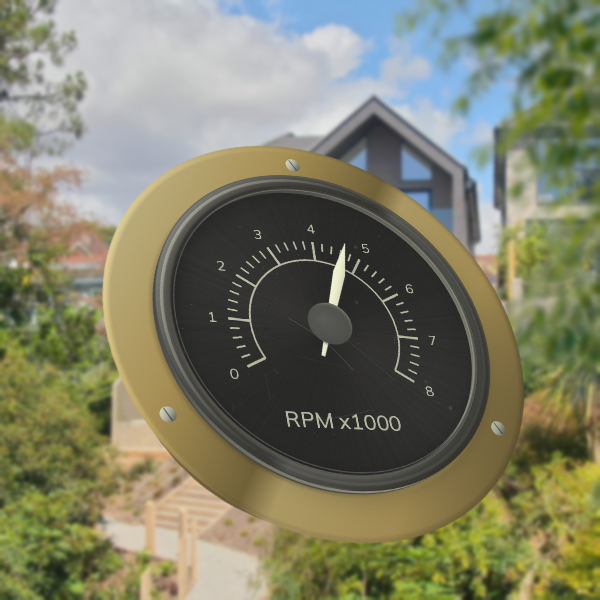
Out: rpm 4600
